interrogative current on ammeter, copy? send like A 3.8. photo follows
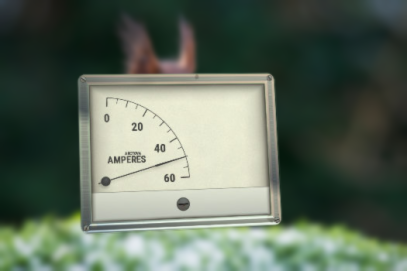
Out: A 50
